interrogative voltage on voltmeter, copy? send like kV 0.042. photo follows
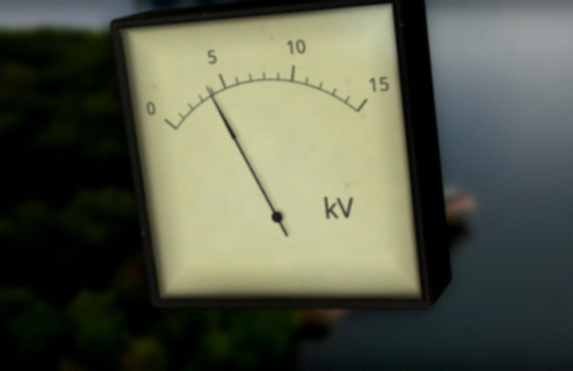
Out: kV 4
